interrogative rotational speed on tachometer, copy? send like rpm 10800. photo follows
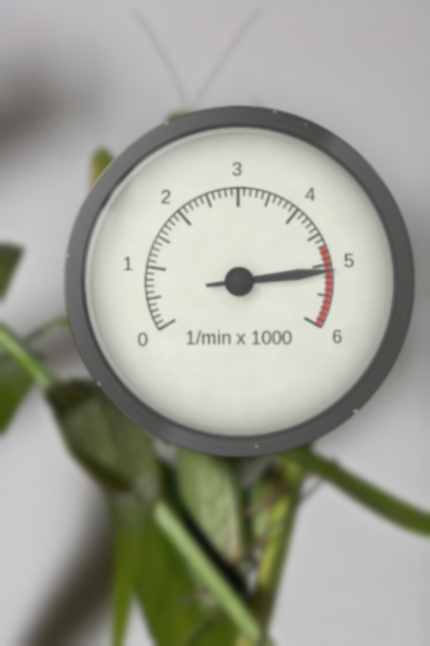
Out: rpm 5100
